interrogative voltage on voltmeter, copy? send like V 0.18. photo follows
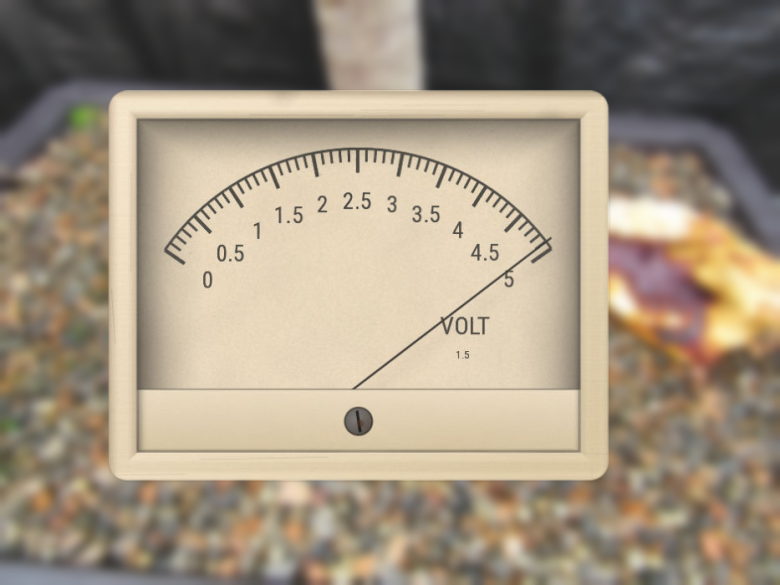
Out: V 4.9
